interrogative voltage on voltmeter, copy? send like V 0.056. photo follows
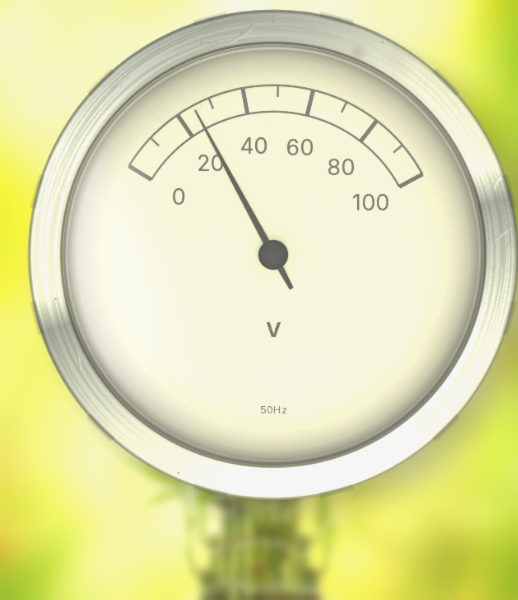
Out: V 25
